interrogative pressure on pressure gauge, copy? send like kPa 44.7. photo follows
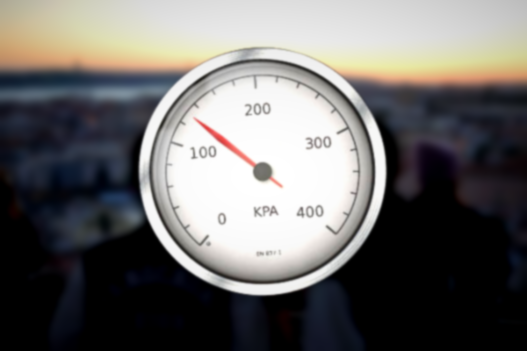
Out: kPa 130
